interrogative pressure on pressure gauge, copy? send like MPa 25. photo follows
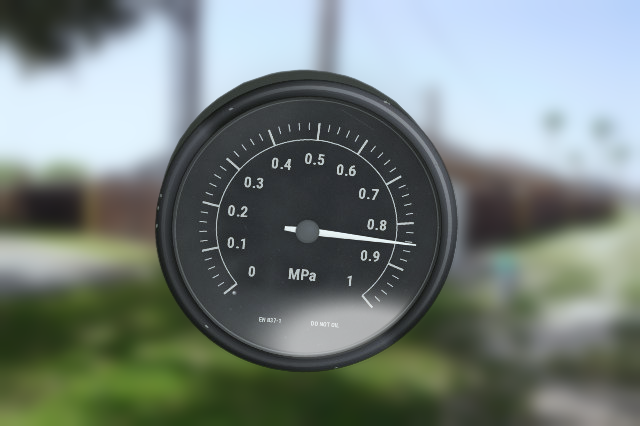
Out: MPa 0.84
